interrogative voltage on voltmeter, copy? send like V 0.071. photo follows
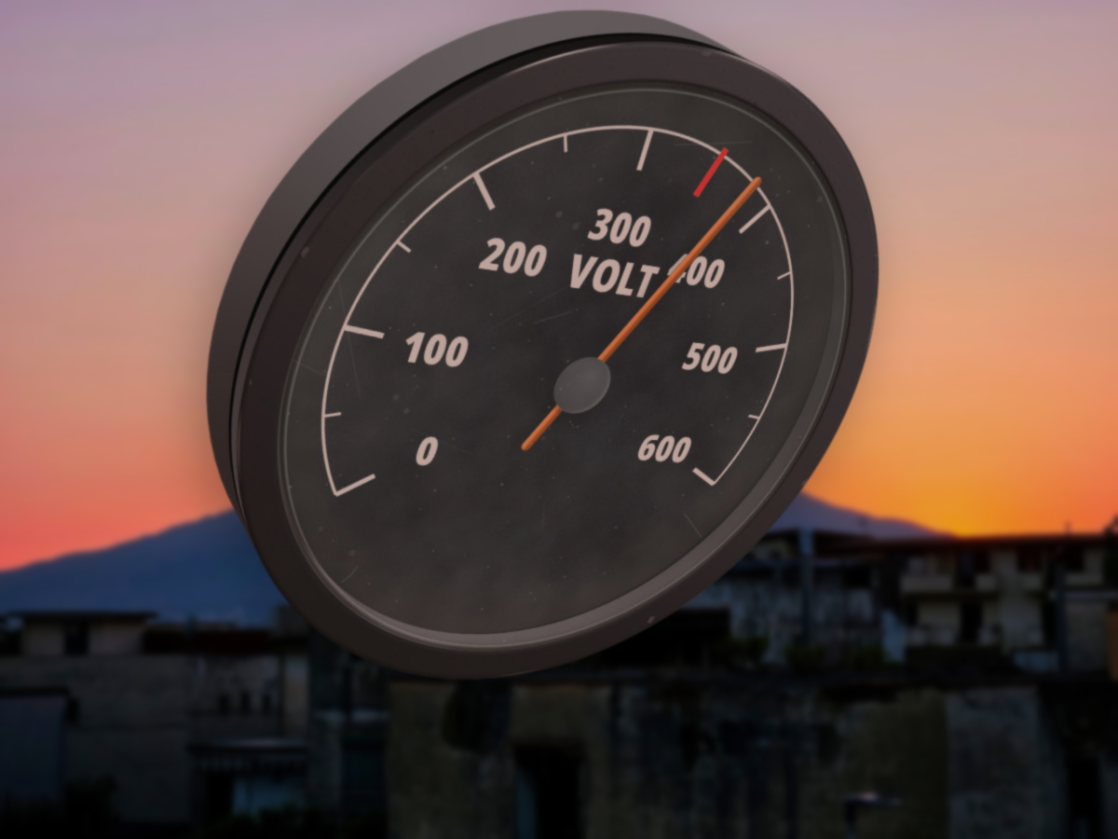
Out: V 375
